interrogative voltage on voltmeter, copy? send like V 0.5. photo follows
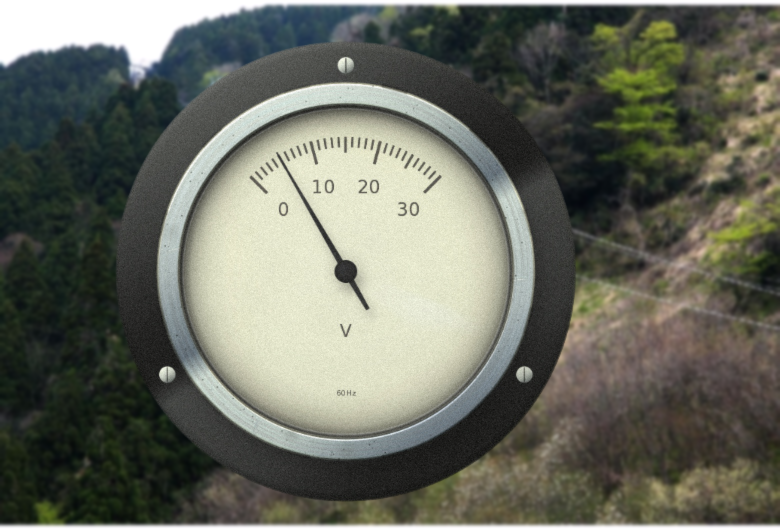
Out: V 5
